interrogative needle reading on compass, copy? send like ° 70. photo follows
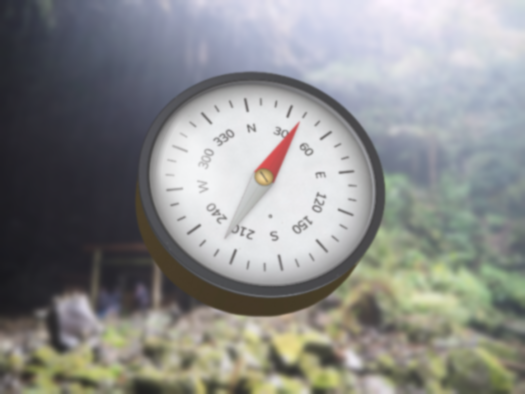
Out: ° 40
